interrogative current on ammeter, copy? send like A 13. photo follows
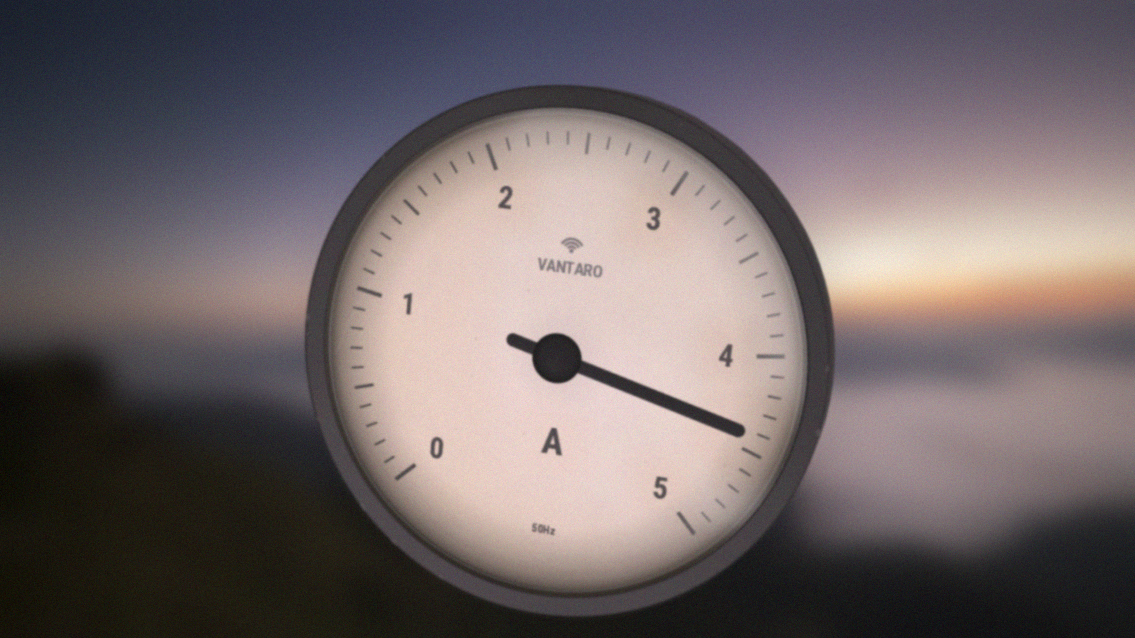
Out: A 4.4
